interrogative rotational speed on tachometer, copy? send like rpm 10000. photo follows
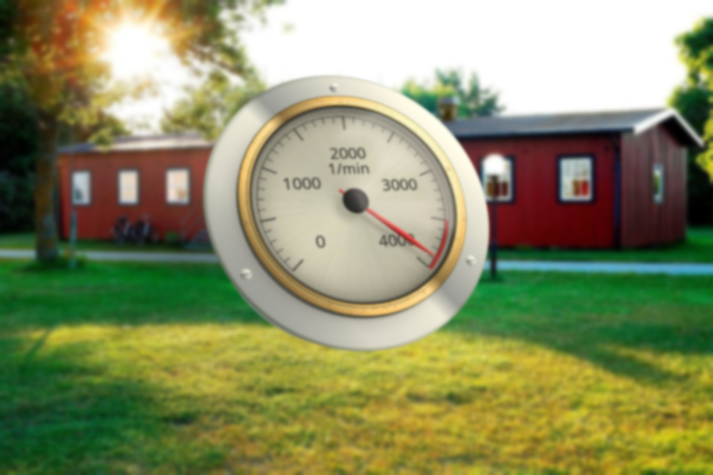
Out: rpm 3900
